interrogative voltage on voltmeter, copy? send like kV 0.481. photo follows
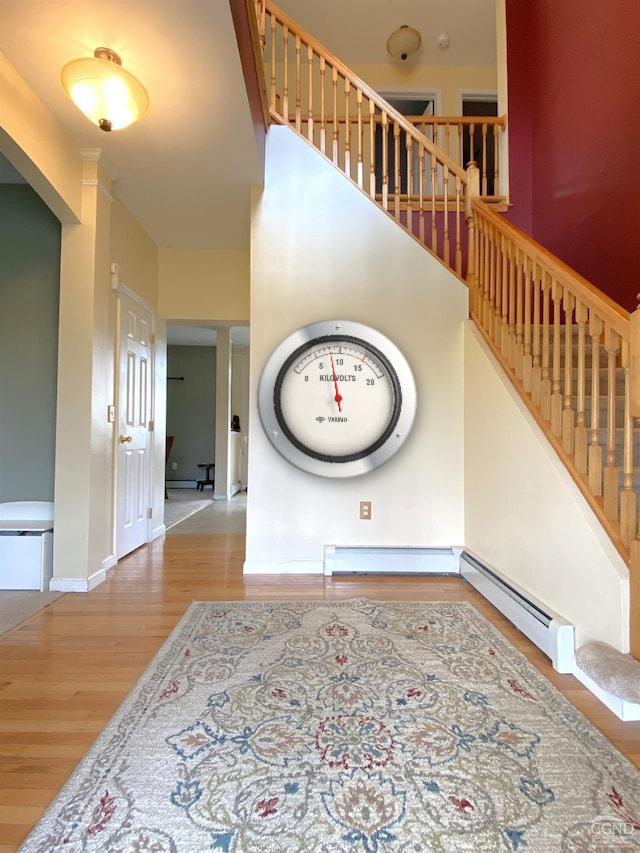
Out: kV 8
